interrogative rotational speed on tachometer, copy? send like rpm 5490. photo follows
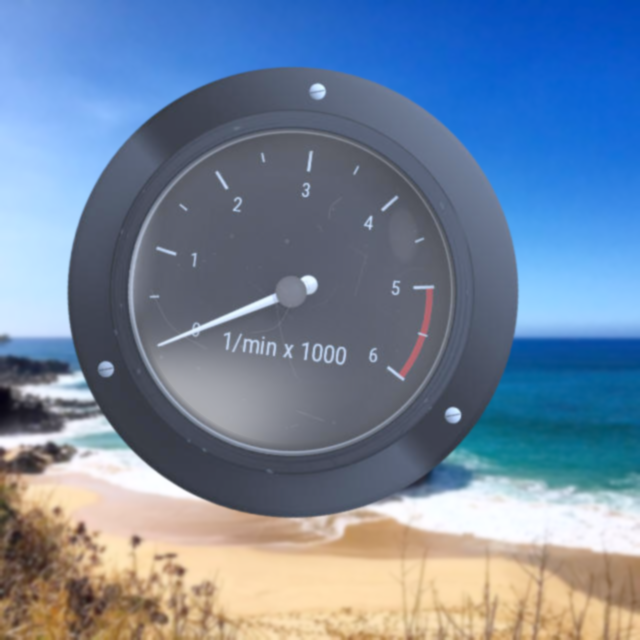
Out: rpm 0
